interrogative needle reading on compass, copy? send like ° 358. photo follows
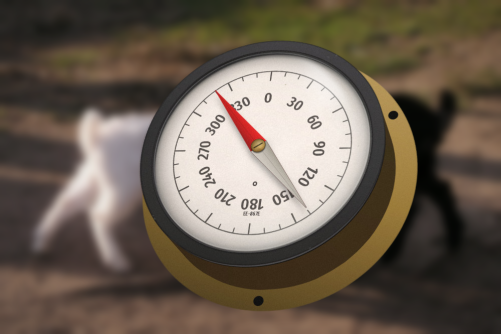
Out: ° 320
